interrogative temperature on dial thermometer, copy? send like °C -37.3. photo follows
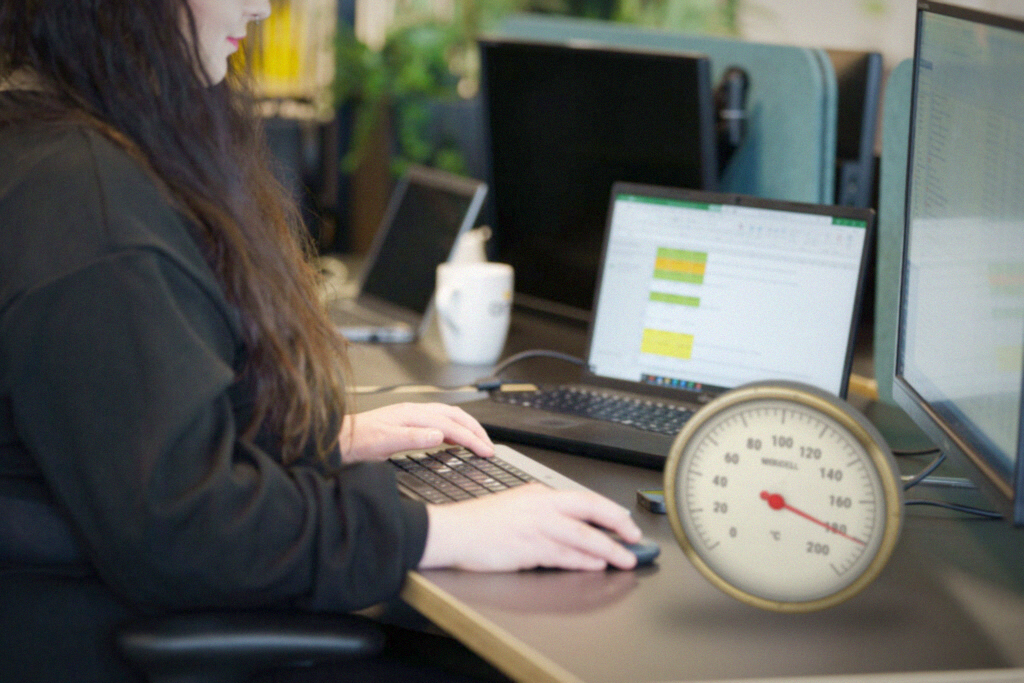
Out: °C 180
